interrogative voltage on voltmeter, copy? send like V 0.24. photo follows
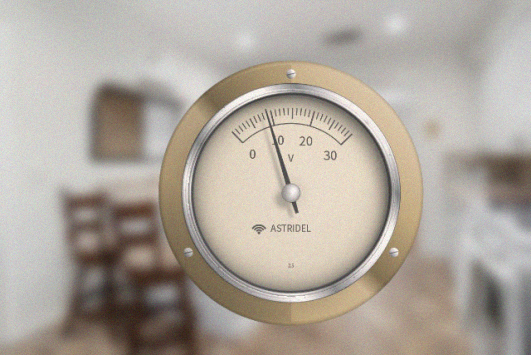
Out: V 9
